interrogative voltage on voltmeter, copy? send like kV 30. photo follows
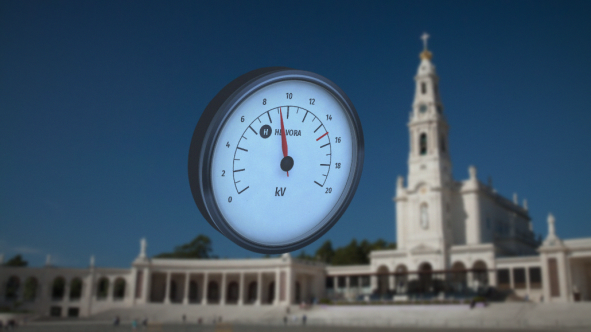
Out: kV 9
